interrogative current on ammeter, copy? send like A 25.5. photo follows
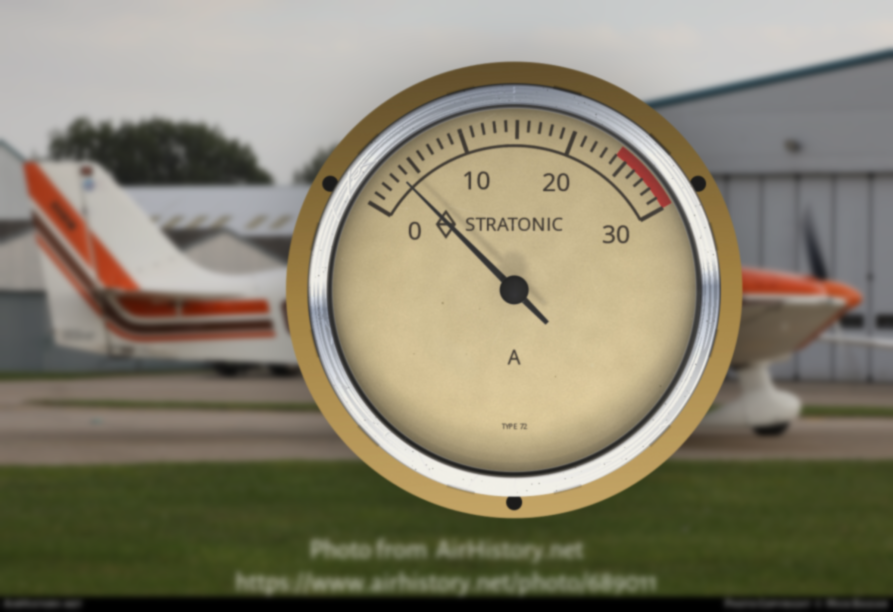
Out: A 3.5
